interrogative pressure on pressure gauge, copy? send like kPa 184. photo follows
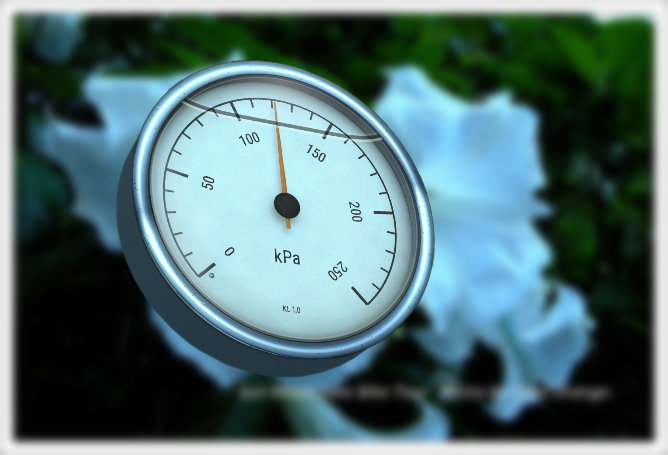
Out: kPa 120
